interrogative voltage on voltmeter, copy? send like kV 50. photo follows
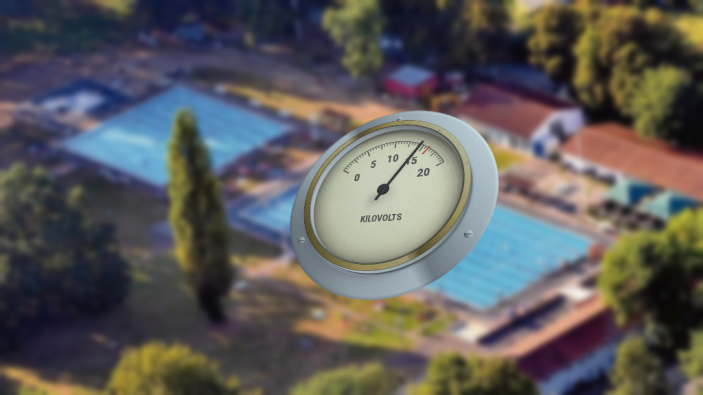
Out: kV 15
